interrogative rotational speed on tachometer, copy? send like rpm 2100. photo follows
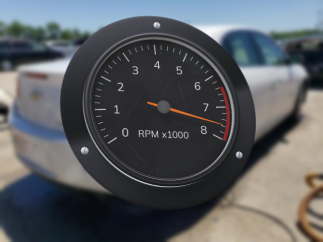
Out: rpm 7600
